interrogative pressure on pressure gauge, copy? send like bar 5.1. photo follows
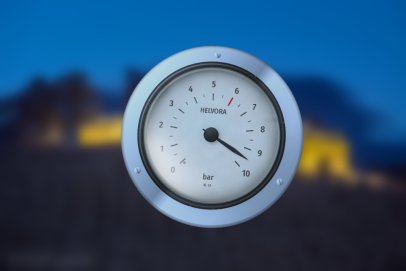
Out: bar 9.5
